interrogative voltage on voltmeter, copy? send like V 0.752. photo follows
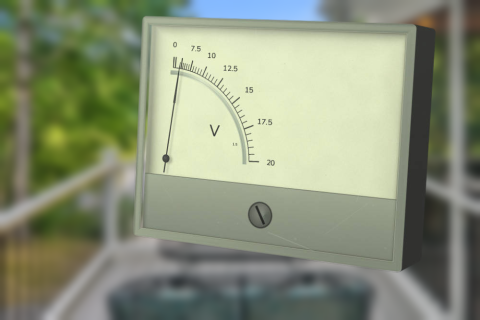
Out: V 5
